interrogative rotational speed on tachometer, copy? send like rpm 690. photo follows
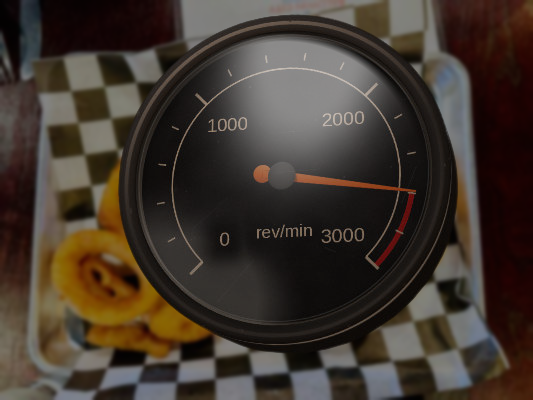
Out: rpm 2600
